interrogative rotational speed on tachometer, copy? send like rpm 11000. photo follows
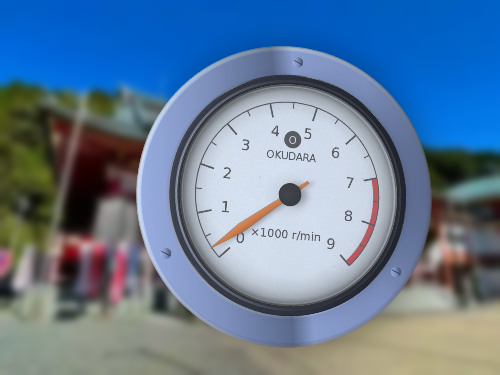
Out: rpm 250
